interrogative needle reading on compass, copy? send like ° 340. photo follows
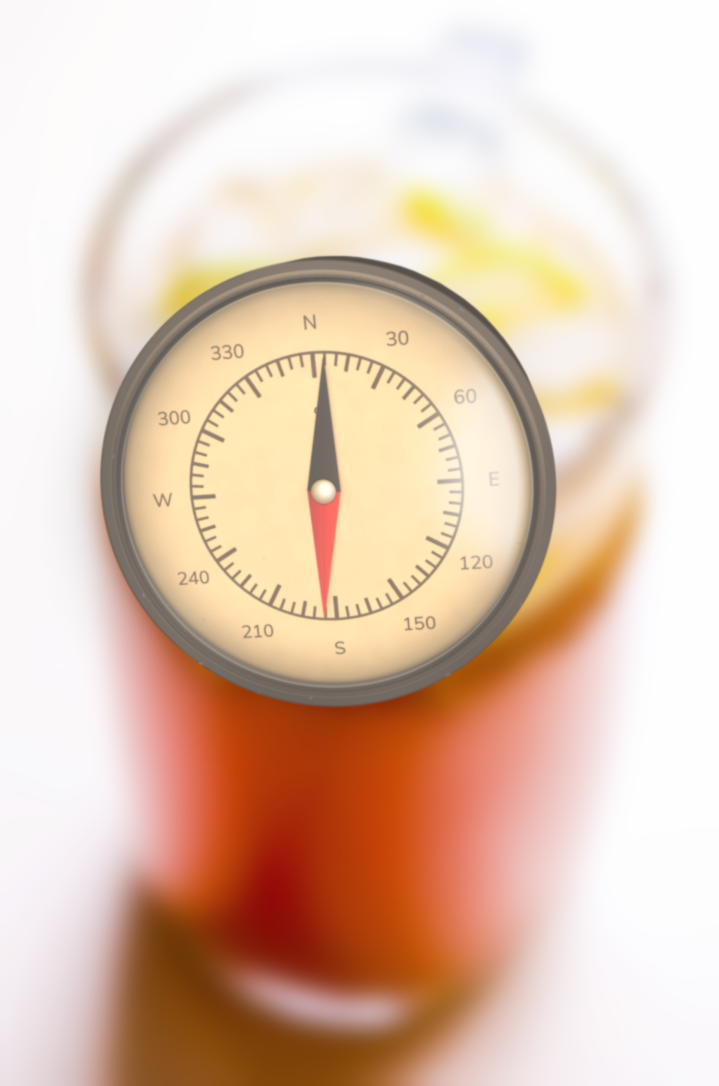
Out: ° 185
